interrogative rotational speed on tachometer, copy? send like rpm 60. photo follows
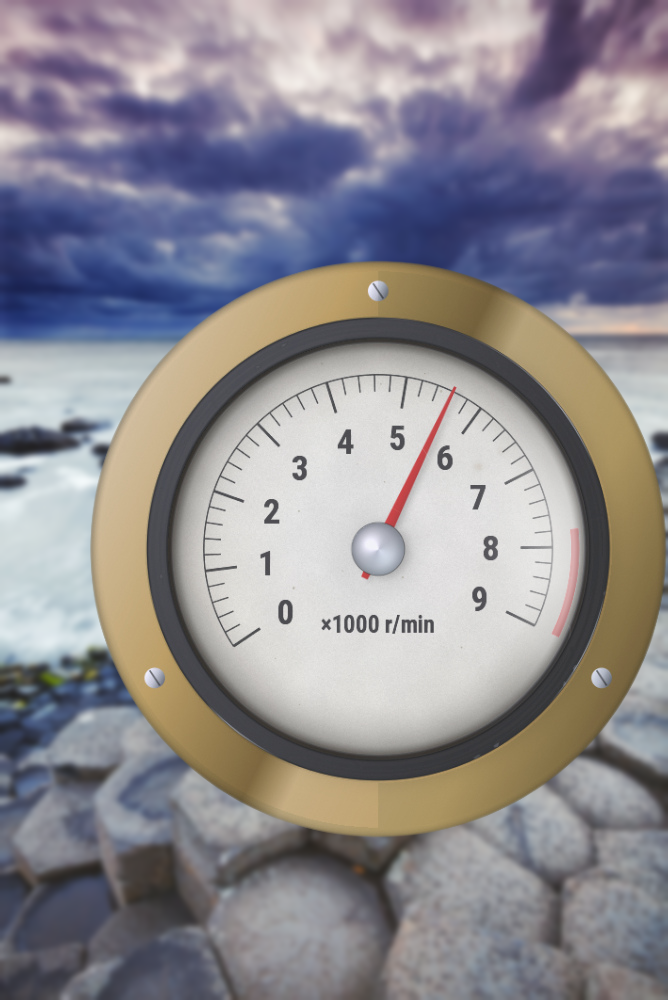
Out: rpm 5600
